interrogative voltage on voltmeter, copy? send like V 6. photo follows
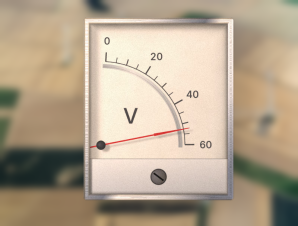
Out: V 52.5
